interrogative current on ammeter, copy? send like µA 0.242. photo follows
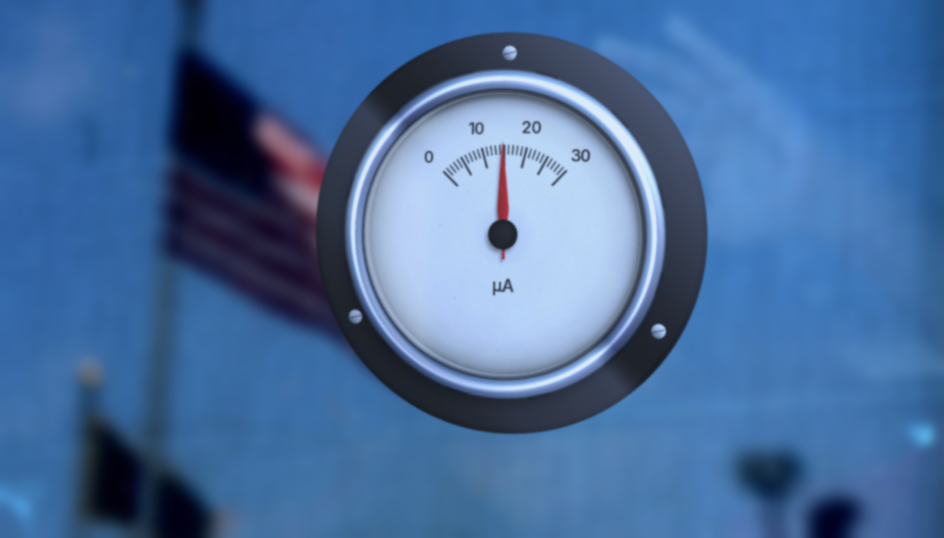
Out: µA 15
